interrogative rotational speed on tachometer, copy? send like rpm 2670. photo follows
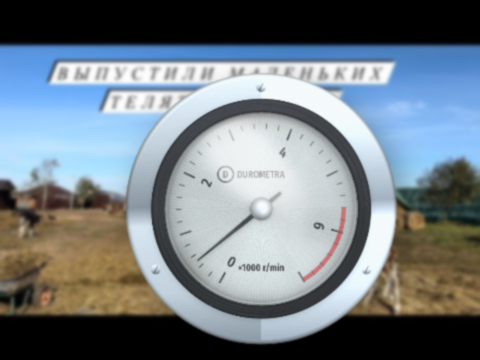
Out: rpm 500
